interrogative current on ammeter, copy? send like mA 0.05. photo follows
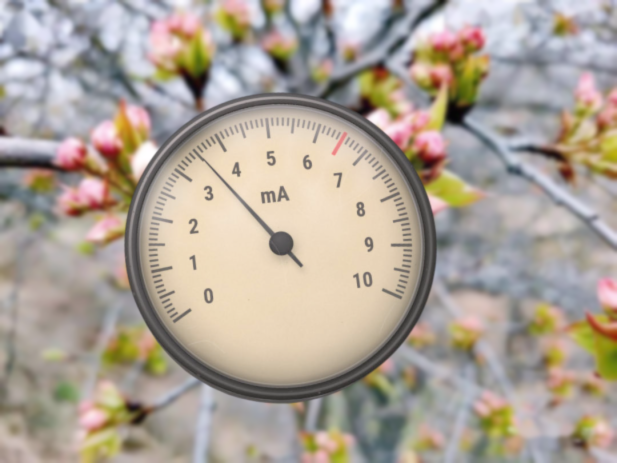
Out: mA 3.5
